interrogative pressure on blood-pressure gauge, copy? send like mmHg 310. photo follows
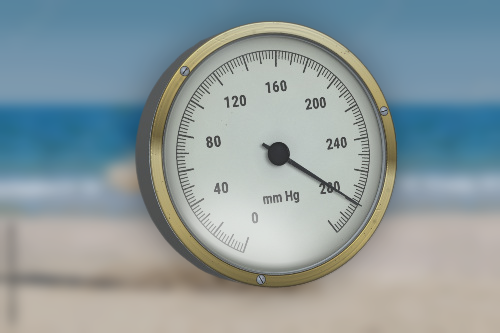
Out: mmHg 280
